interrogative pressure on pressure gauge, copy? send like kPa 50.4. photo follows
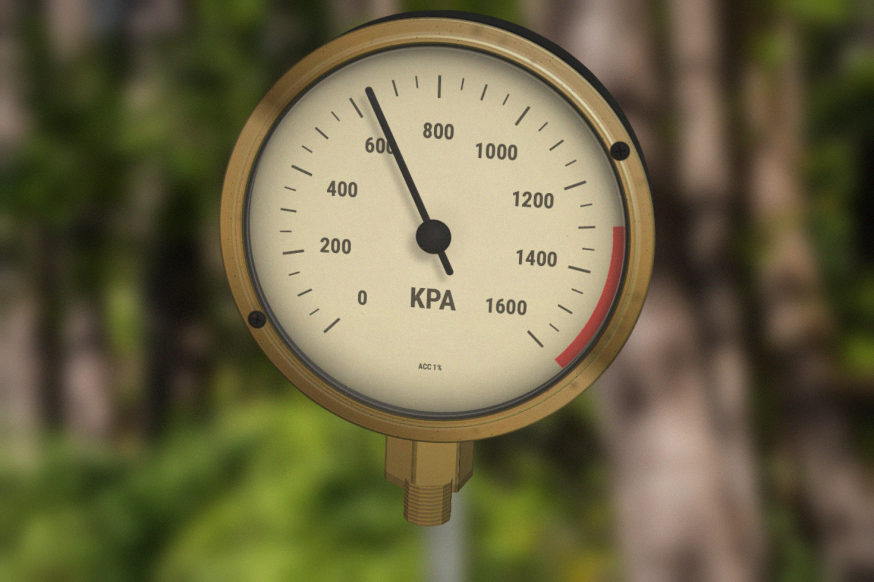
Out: kPa 650
